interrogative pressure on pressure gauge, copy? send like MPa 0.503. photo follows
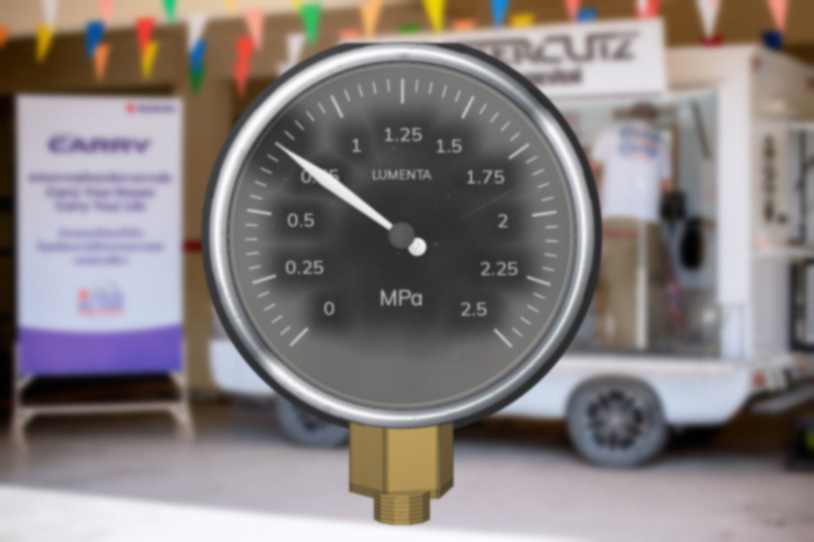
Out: MPa 0.75
